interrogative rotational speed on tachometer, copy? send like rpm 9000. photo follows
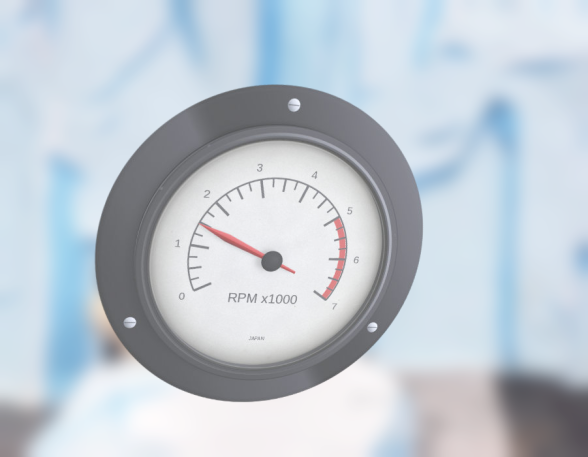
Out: rpm 1500
